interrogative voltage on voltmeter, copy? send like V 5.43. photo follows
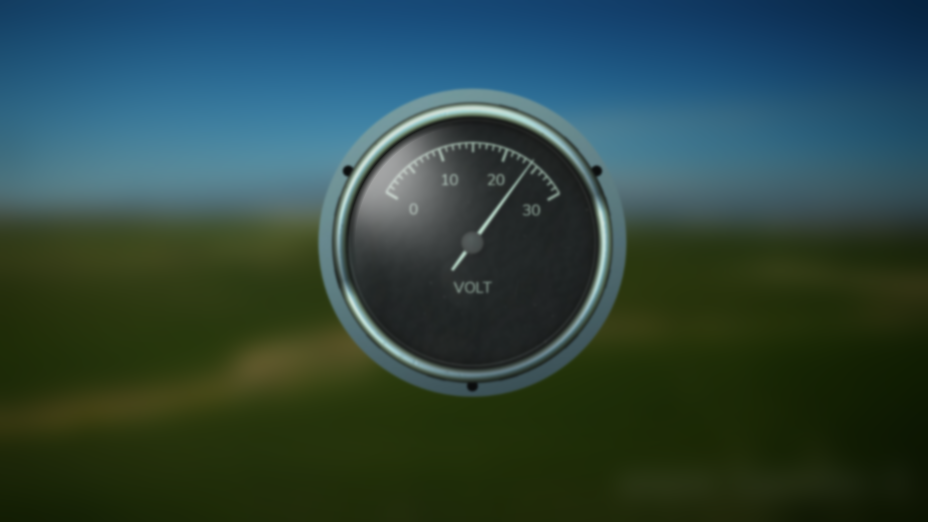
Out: V 24
